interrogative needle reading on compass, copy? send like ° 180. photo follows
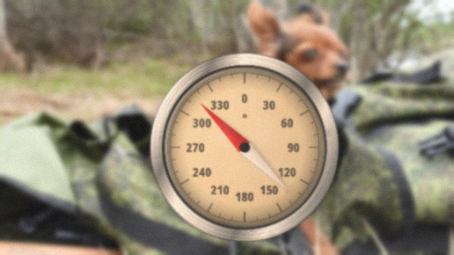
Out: ° 315
